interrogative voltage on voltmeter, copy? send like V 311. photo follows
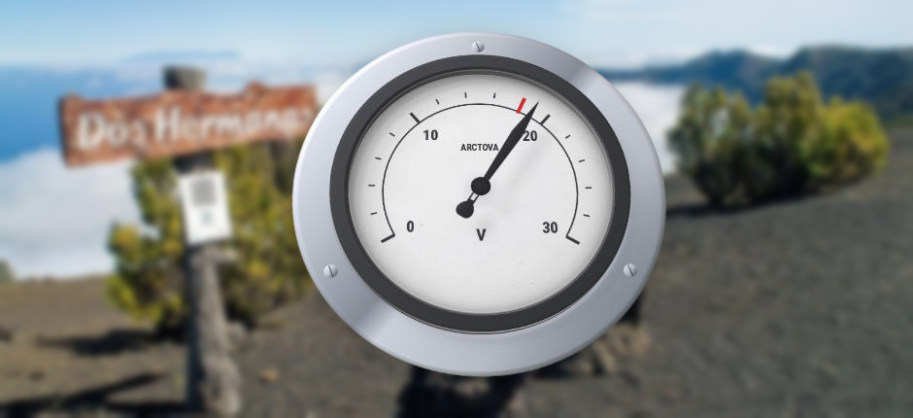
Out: V 19
